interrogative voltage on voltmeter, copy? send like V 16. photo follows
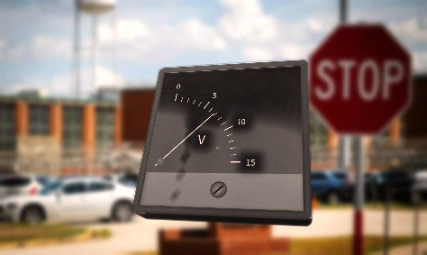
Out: V 7
